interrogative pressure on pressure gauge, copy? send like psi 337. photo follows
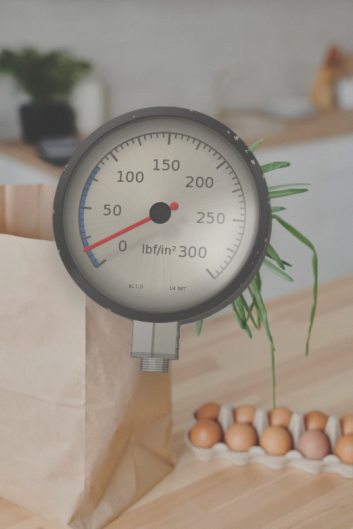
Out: psi 15
